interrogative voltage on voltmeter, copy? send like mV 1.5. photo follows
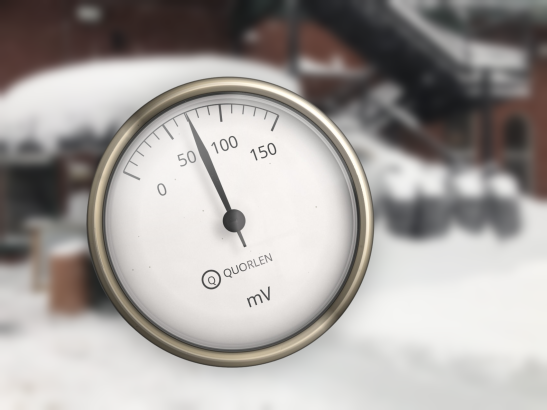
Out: mV 70
